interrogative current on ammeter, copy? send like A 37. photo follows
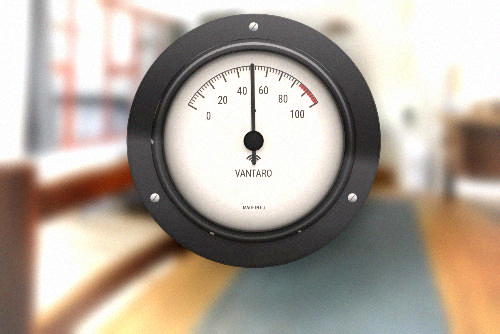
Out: A 50
